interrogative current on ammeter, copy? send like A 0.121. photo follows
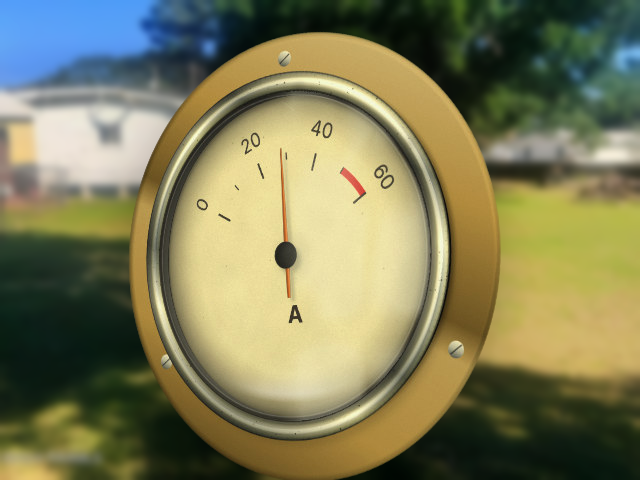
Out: A 30
